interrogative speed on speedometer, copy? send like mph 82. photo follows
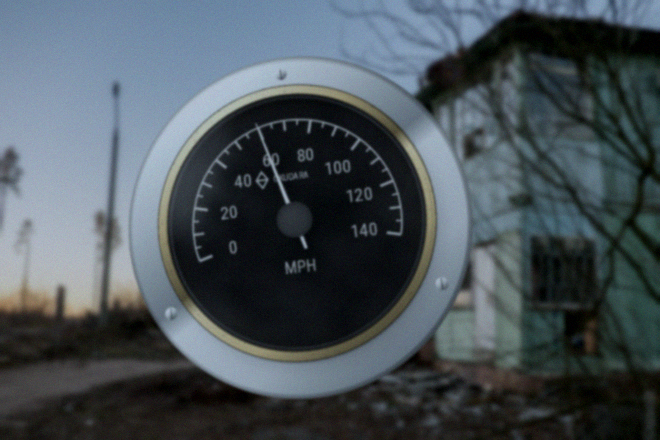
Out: mph 60
